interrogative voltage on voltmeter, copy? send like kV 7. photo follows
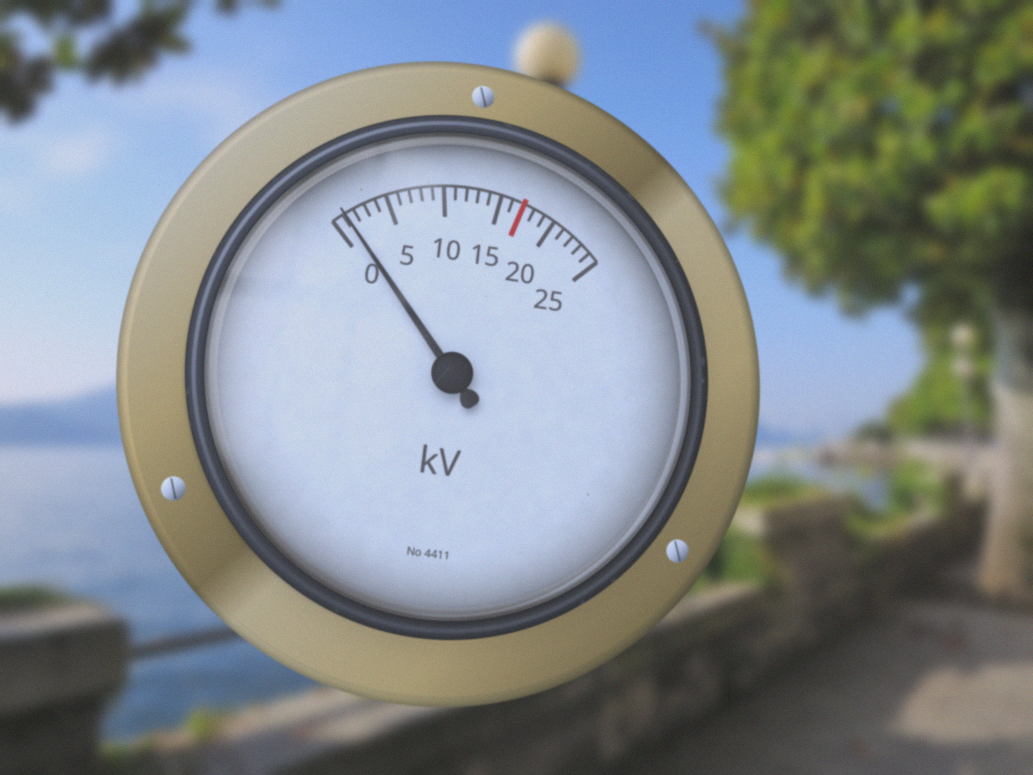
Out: kV 1
